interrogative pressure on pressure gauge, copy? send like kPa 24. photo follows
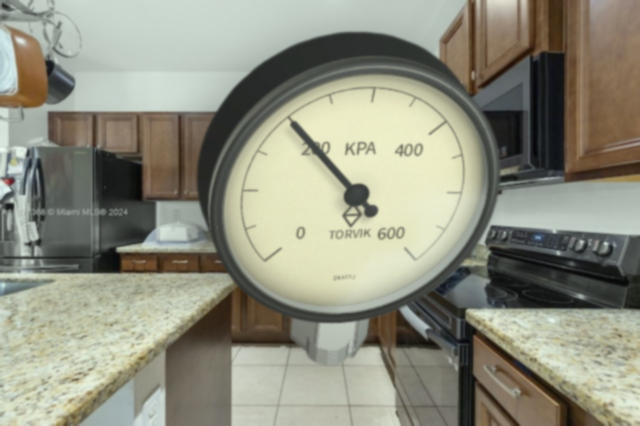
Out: kPa 200
